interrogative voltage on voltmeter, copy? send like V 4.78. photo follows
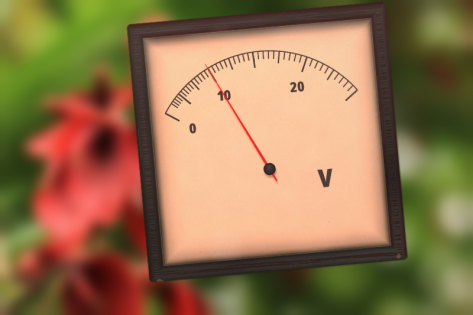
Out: V 10
